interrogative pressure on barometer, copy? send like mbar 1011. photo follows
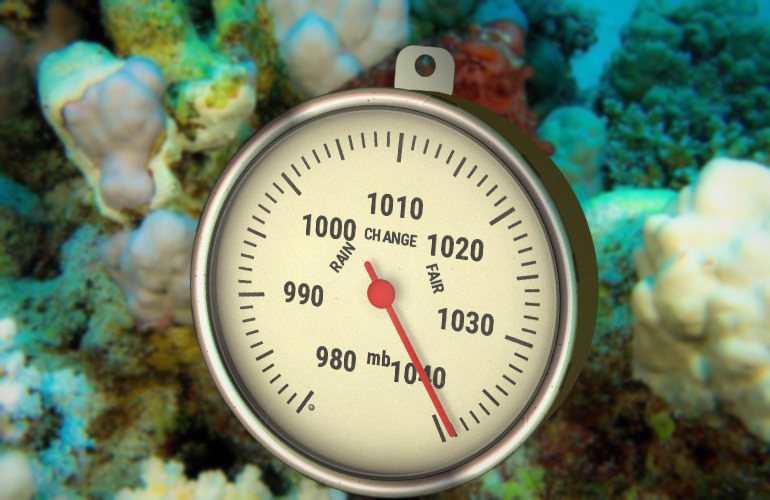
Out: mbar 1039
